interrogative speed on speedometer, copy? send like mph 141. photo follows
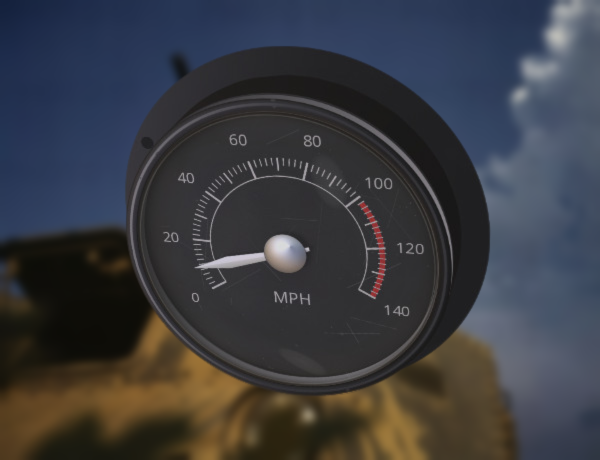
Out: mph 10
